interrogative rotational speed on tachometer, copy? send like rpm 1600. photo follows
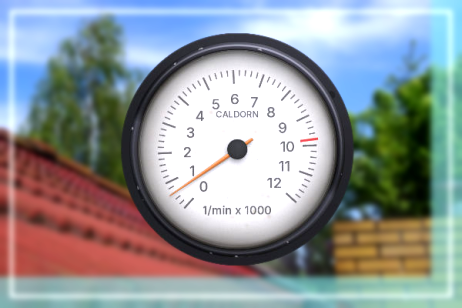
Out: rpm 600
